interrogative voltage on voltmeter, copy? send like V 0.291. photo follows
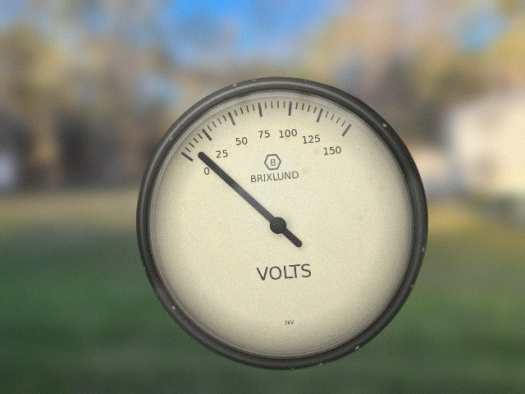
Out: V 10
